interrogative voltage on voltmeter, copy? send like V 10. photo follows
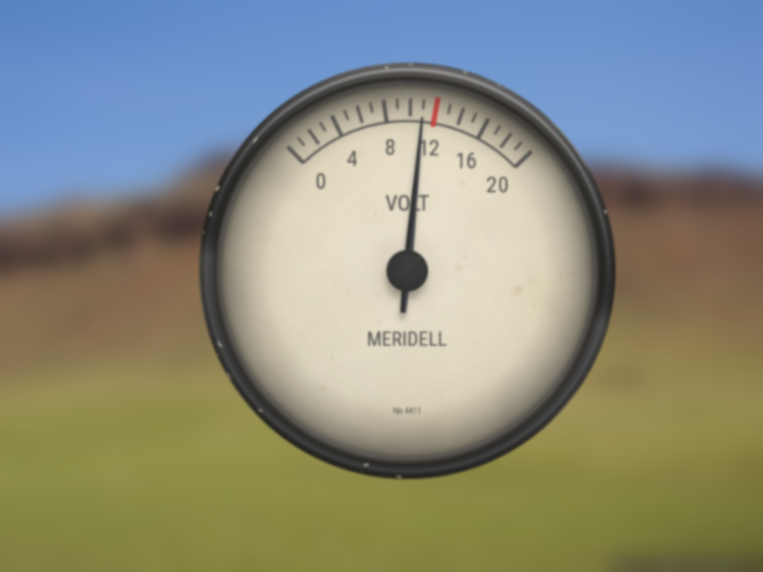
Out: V 11
